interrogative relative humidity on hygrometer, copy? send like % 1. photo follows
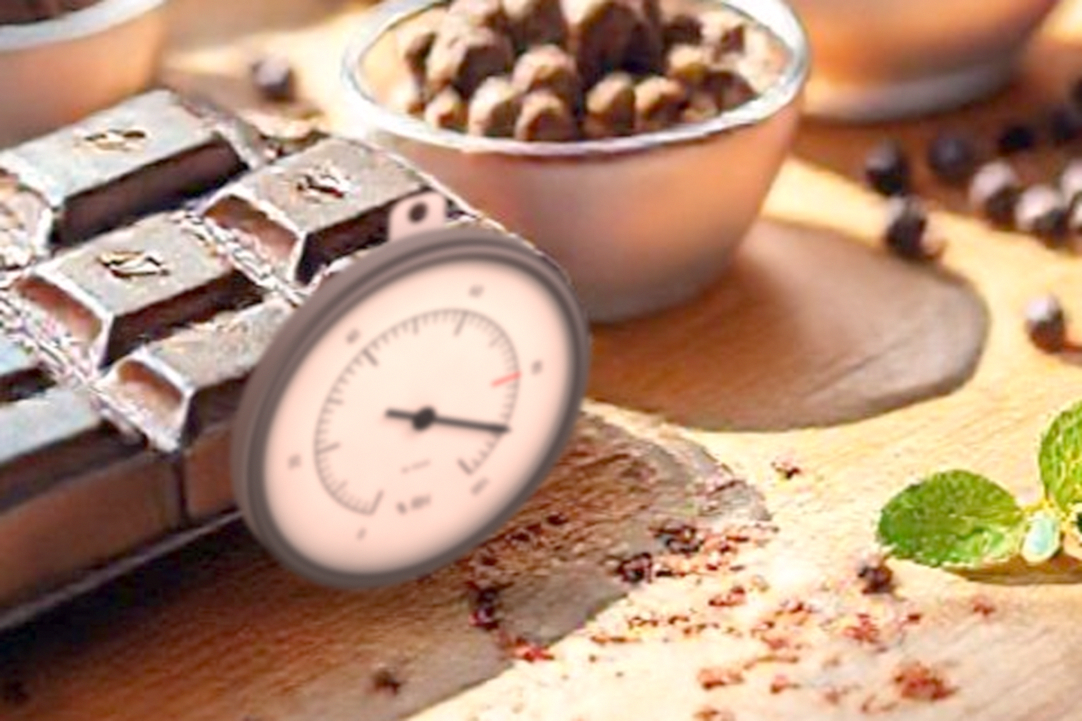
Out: % 90
